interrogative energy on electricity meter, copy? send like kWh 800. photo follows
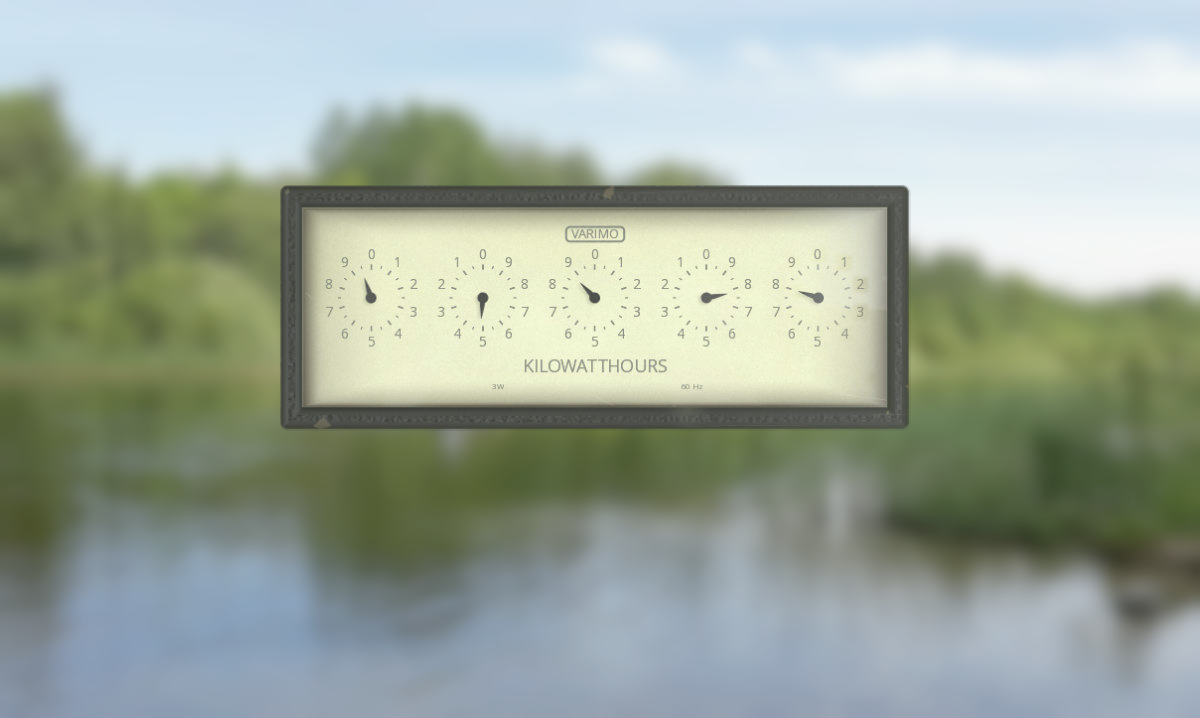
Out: kWh 94878
